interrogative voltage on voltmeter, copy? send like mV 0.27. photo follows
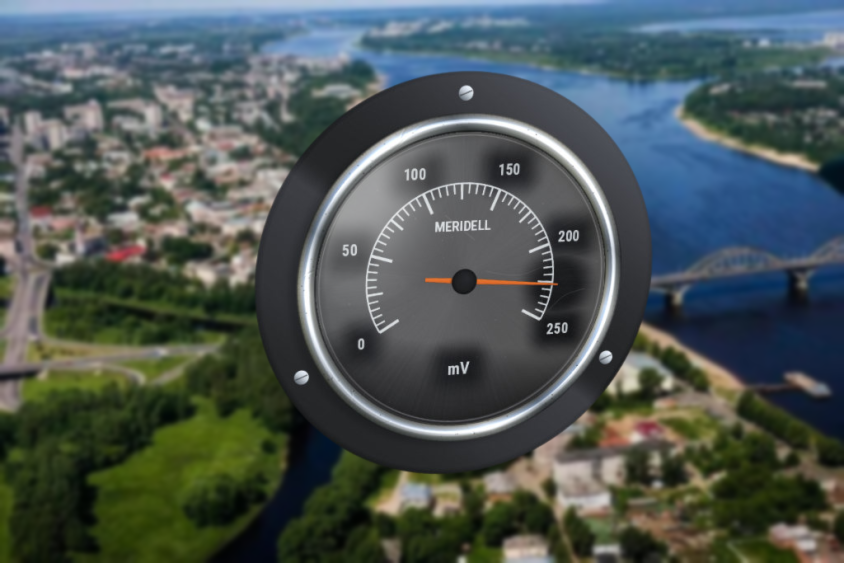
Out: mV 225
